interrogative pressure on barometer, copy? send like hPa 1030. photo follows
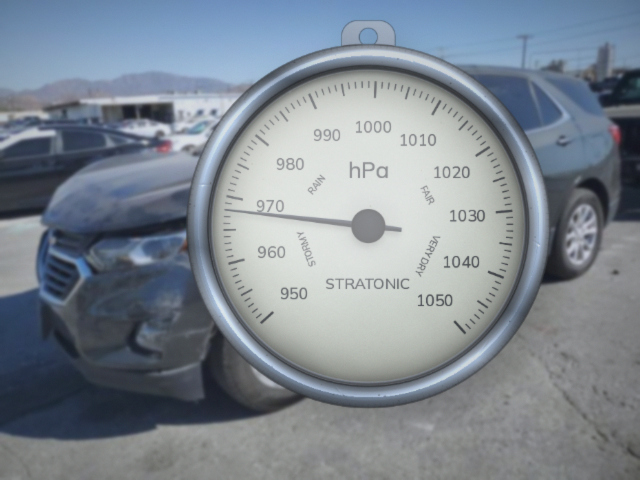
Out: hPa 968
